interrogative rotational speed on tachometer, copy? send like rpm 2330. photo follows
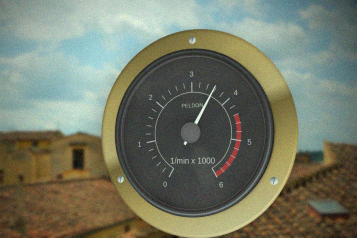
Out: rpm 3600
